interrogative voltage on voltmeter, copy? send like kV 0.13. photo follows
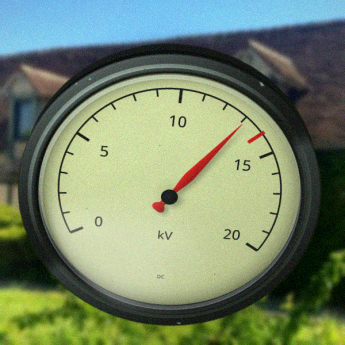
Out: kV 13
